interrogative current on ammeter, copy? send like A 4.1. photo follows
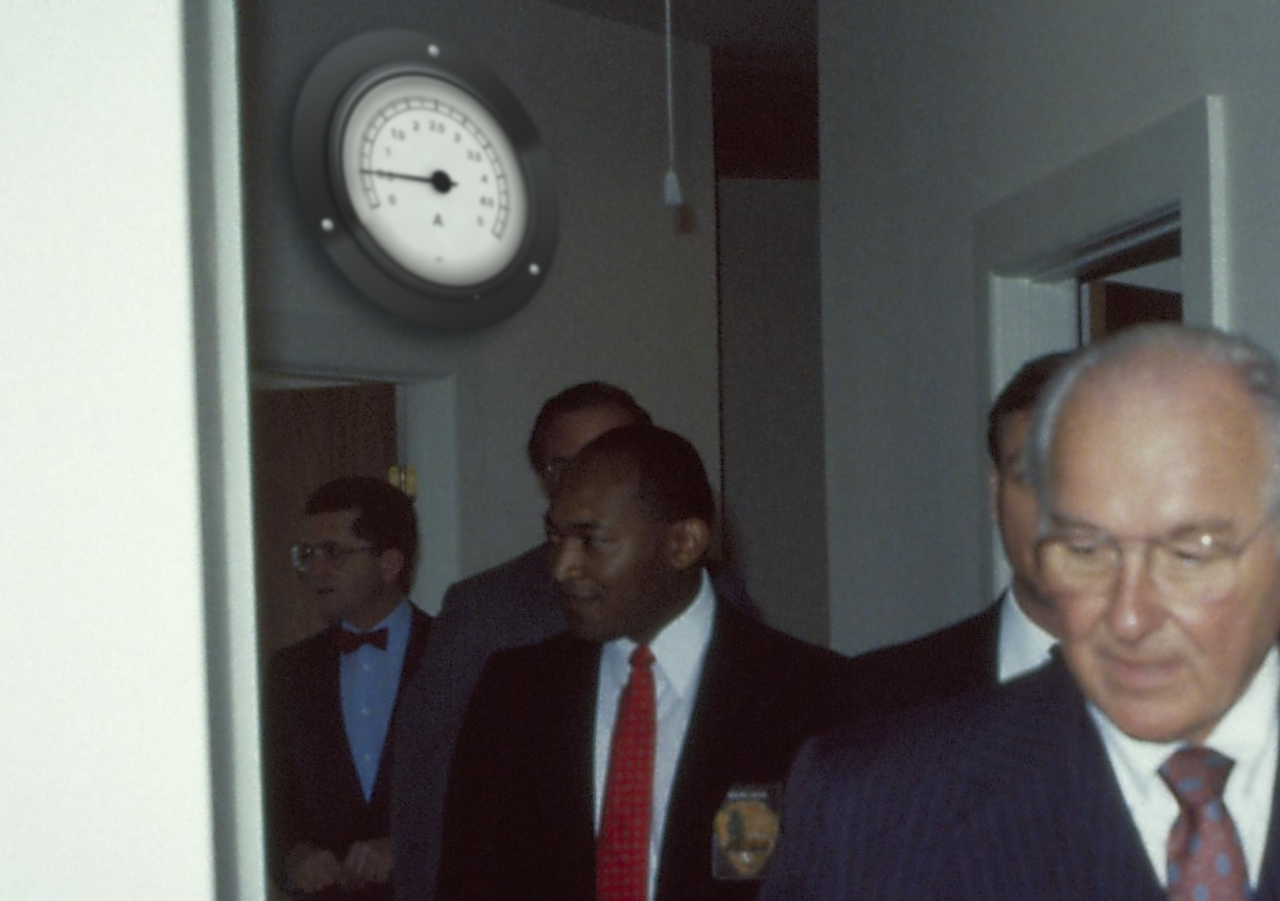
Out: A 0.5
